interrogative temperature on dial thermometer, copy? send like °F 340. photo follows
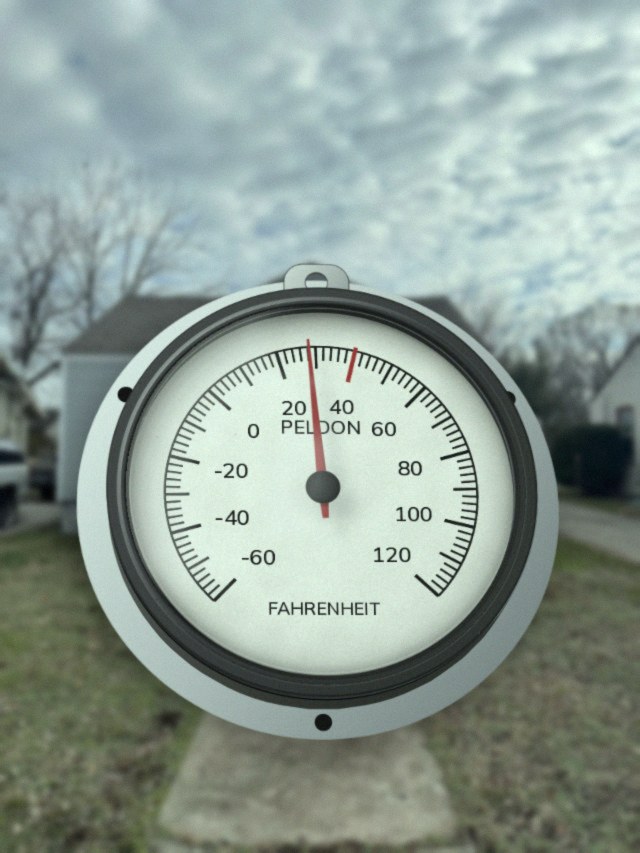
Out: °F 28
